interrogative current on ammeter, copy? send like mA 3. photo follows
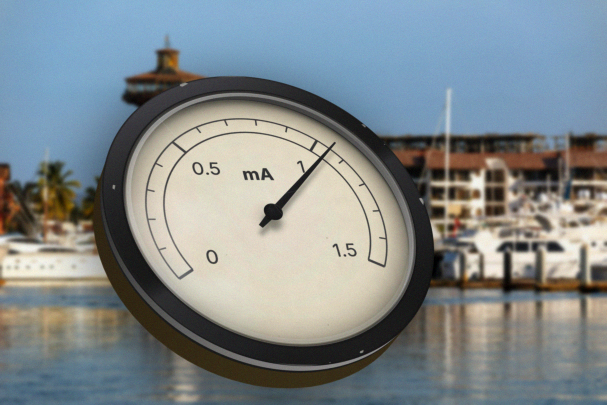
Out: mA 1.05
